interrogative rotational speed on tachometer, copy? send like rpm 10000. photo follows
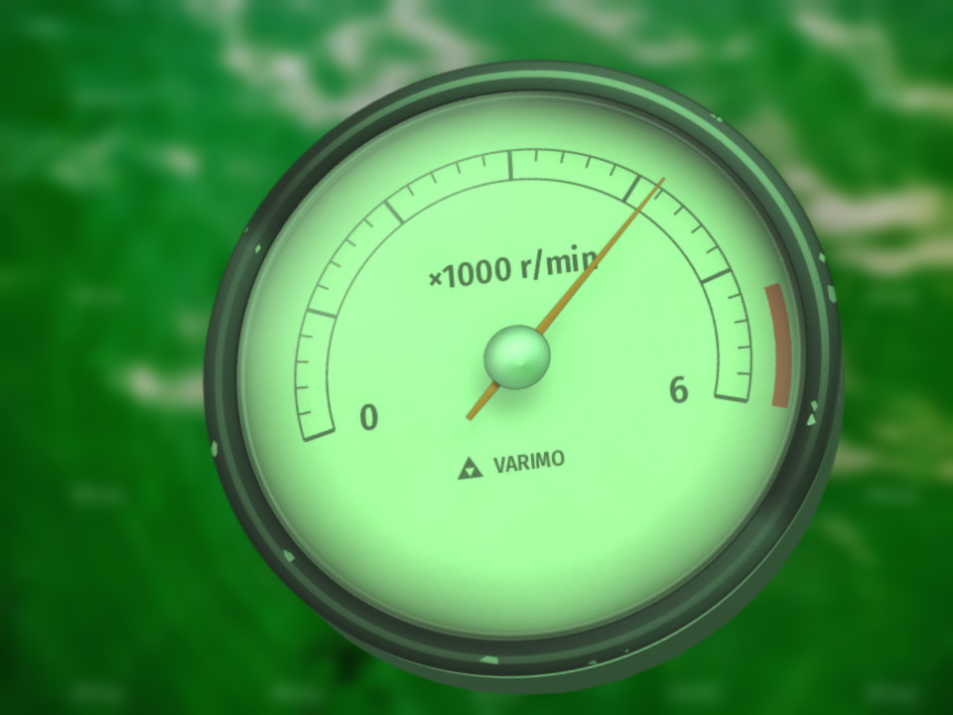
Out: rpm 4200
